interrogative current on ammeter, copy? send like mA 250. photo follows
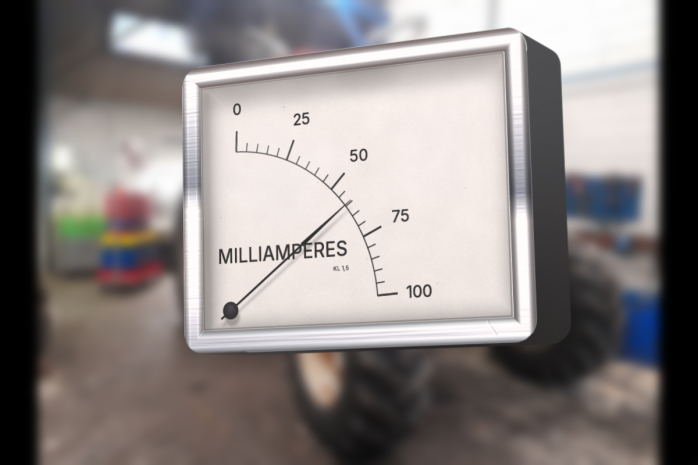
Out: mA 60
